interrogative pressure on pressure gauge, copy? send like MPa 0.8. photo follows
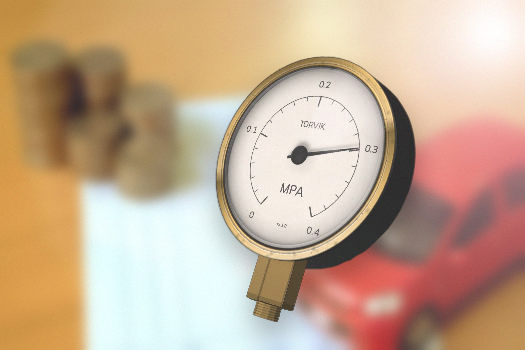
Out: MPa 0.3
